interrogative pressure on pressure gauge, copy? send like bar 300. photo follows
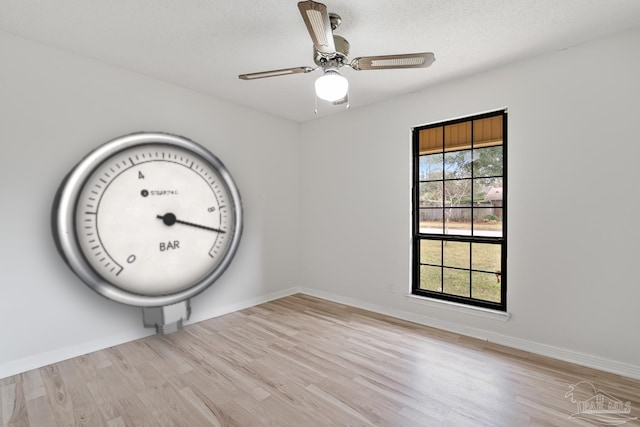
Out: bar 9
